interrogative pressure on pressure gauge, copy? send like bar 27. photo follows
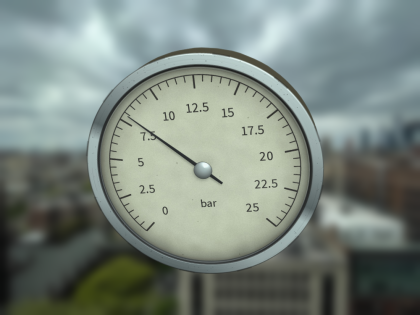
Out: bar 8
